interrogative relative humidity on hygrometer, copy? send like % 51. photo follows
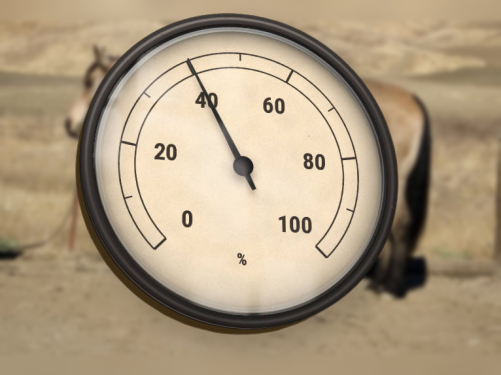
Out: % 40
